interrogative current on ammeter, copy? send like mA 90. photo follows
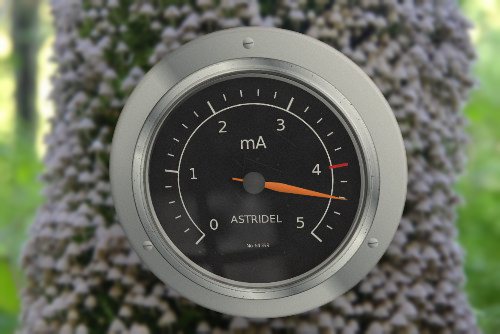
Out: mA 4.4
